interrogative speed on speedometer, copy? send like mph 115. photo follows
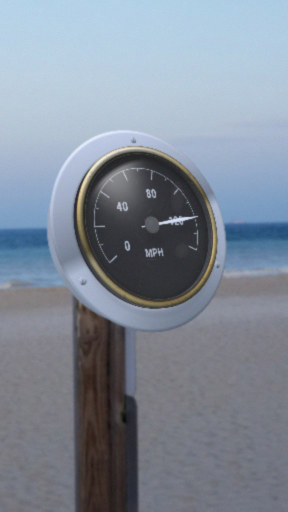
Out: mph 120
